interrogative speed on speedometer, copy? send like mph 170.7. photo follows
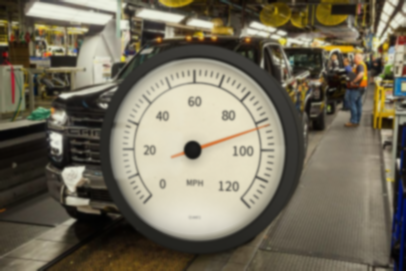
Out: mph 92
